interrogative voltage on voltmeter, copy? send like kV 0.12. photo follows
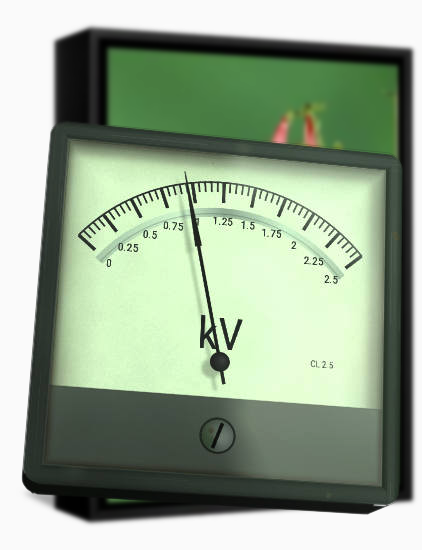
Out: kV 0.95
